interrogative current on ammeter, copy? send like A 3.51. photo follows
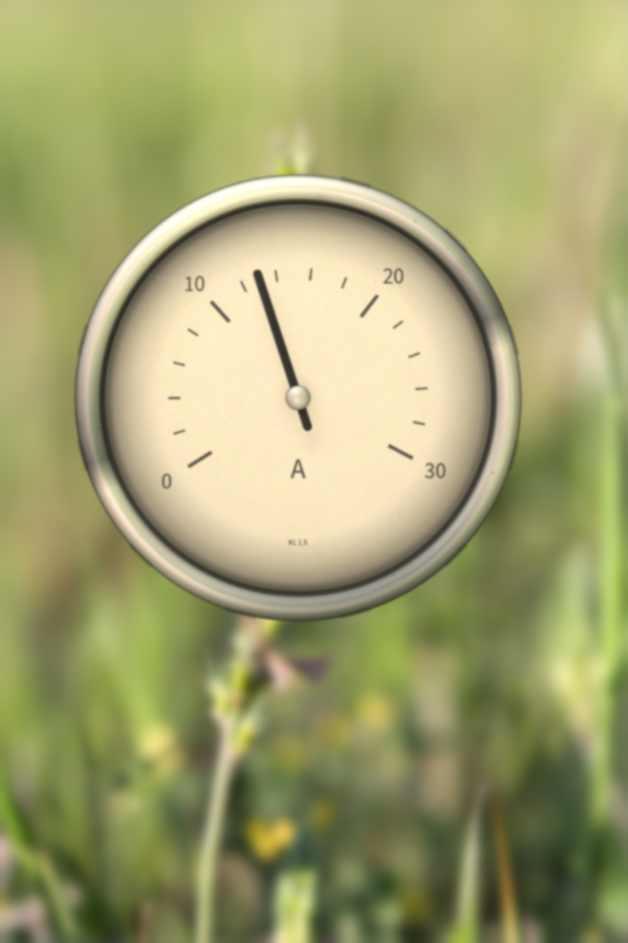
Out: A 13
